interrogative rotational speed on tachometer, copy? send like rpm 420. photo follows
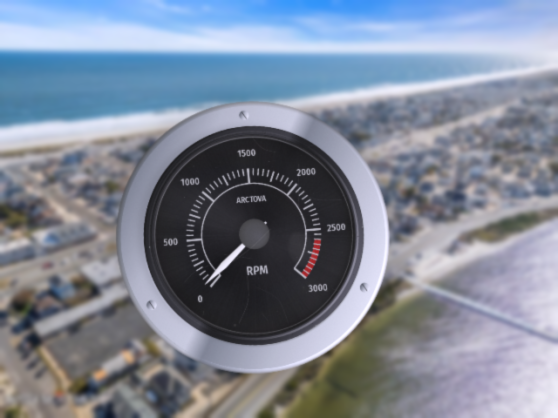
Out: rpm 50
